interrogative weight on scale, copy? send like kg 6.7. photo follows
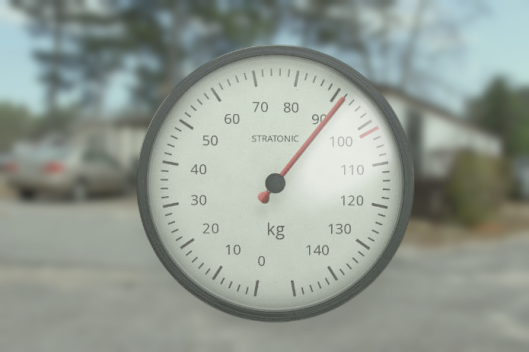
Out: kg 92
